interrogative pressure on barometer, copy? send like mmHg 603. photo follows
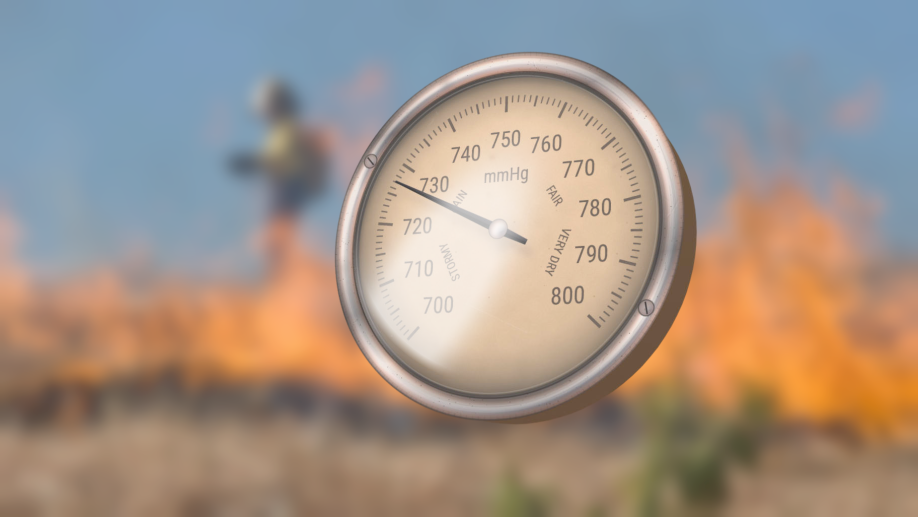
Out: mmHg 727
